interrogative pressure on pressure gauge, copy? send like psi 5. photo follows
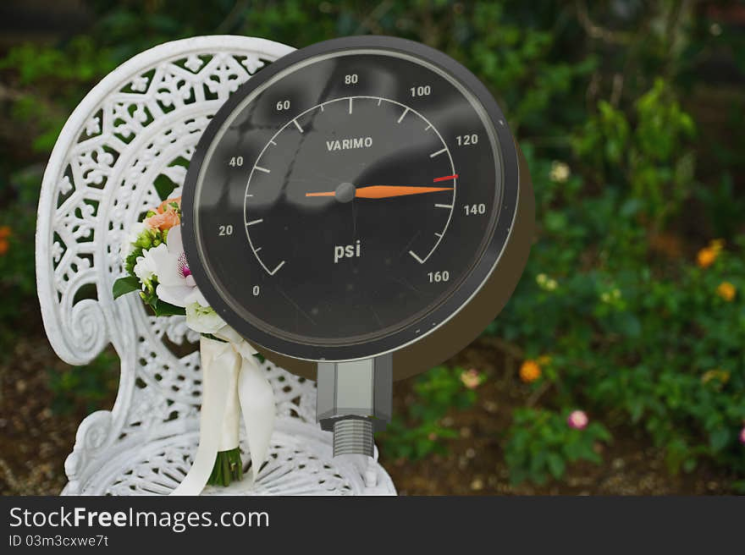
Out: psi 135
